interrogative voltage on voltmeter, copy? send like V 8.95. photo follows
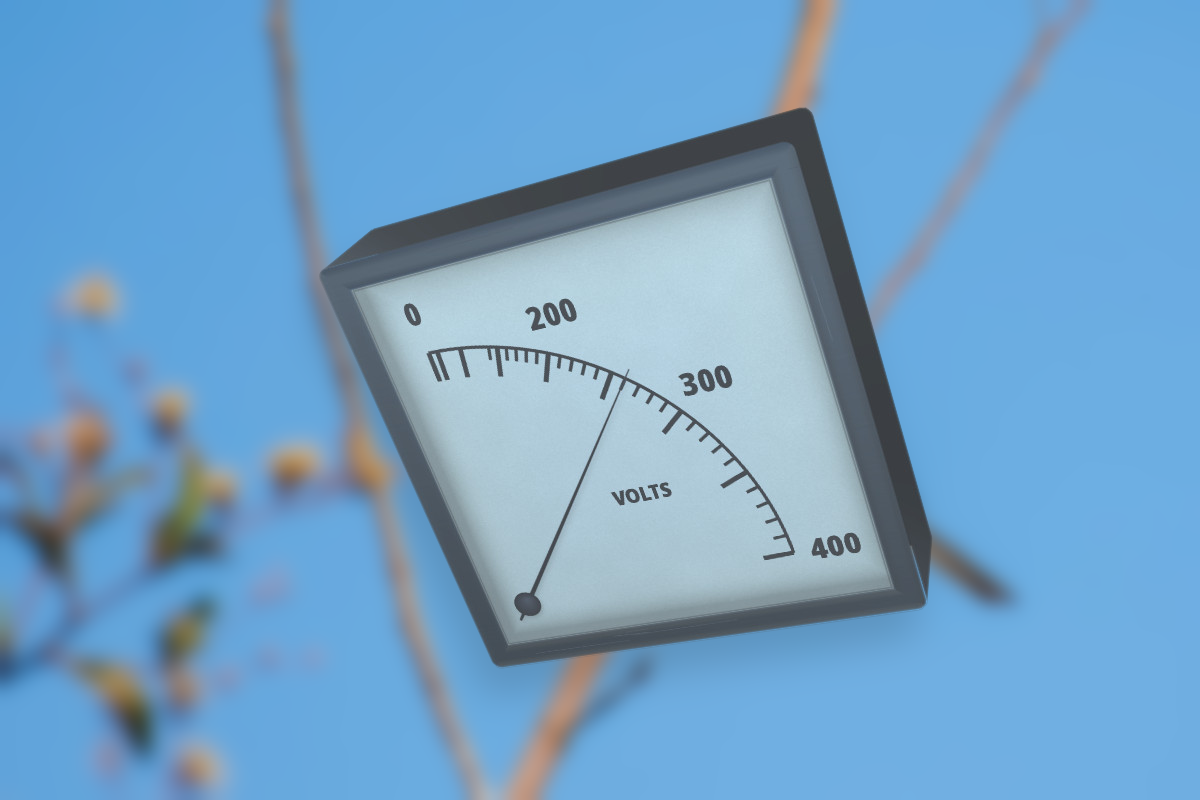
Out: V 260
